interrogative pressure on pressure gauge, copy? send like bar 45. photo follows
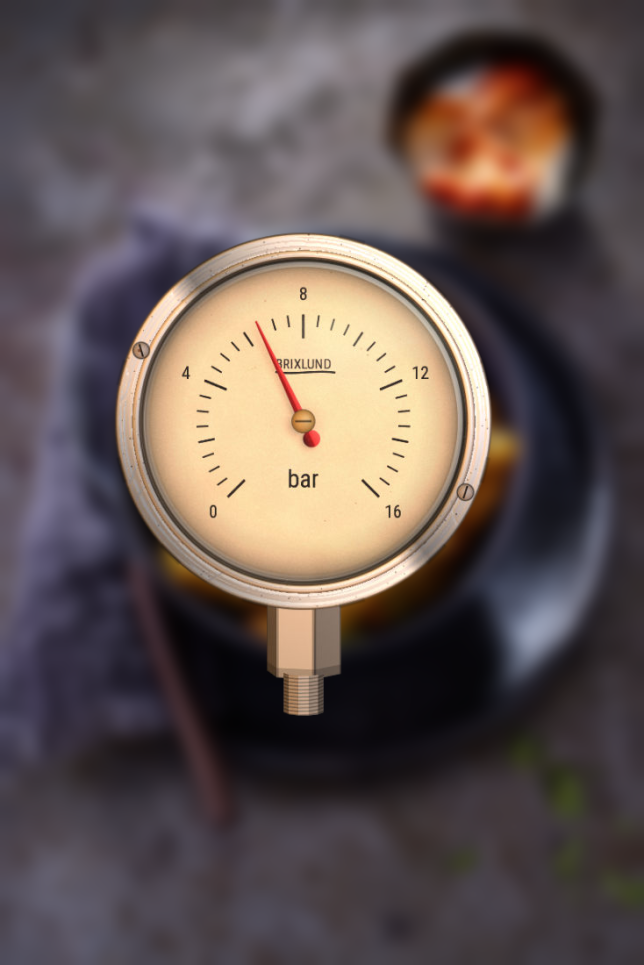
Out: bar 6.5
